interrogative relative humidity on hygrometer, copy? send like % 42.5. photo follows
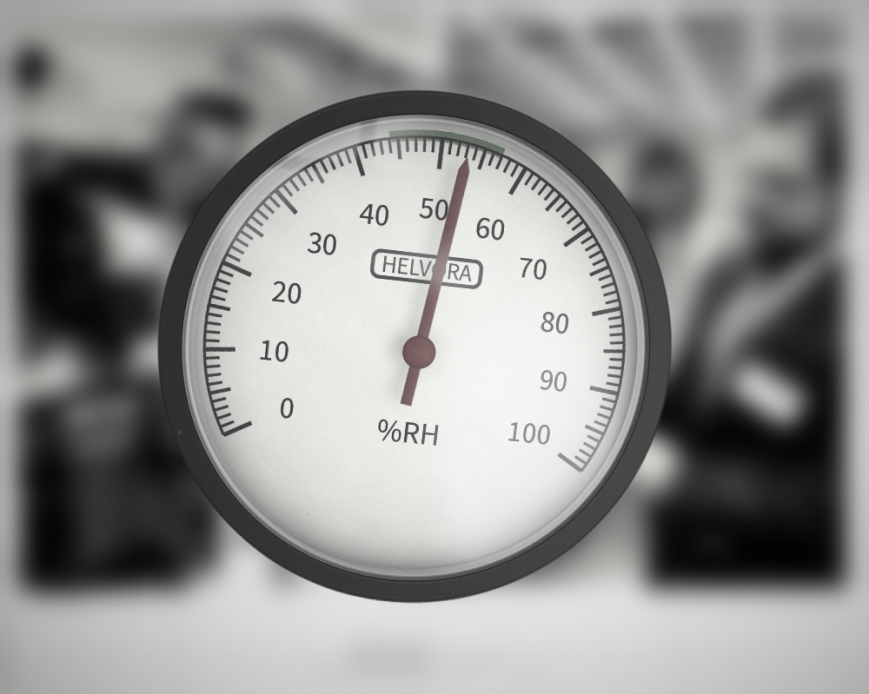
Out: % 53
